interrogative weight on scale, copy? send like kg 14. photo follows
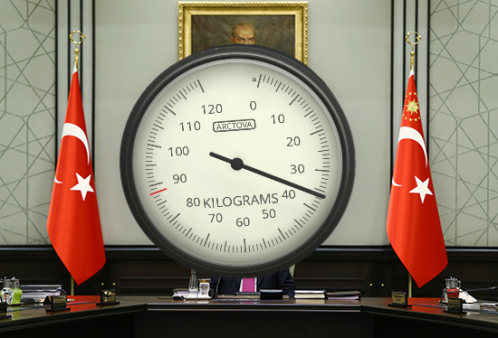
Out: kg 36
